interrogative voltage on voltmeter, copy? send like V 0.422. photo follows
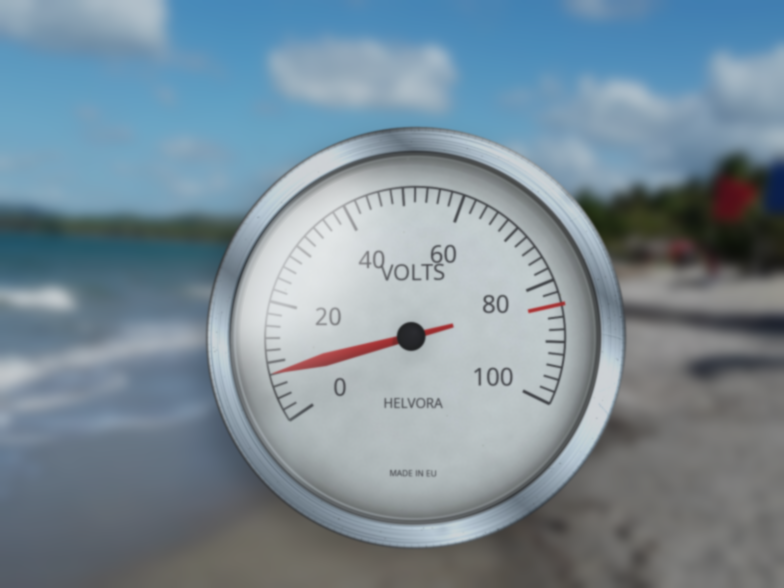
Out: V 8
